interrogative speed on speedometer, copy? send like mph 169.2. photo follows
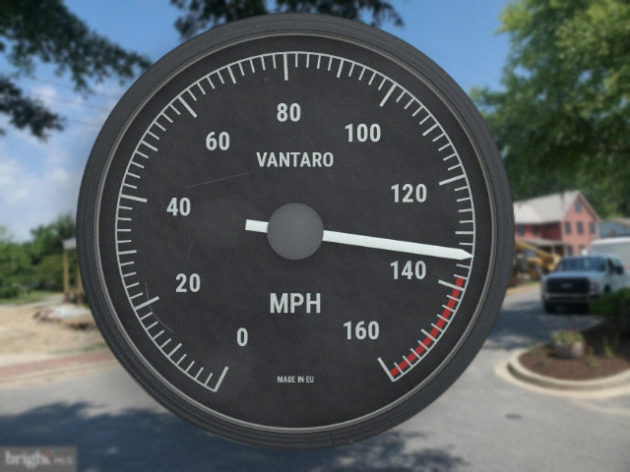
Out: mph 134
